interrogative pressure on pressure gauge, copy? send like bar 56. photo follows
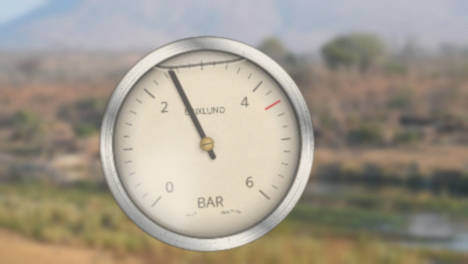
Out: bar 2.5
